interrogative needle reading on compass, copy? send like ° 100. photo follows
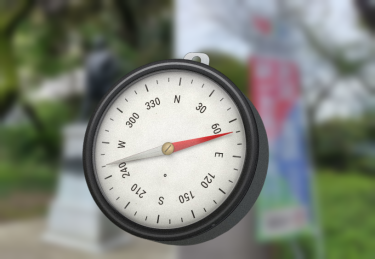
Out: ° 70
